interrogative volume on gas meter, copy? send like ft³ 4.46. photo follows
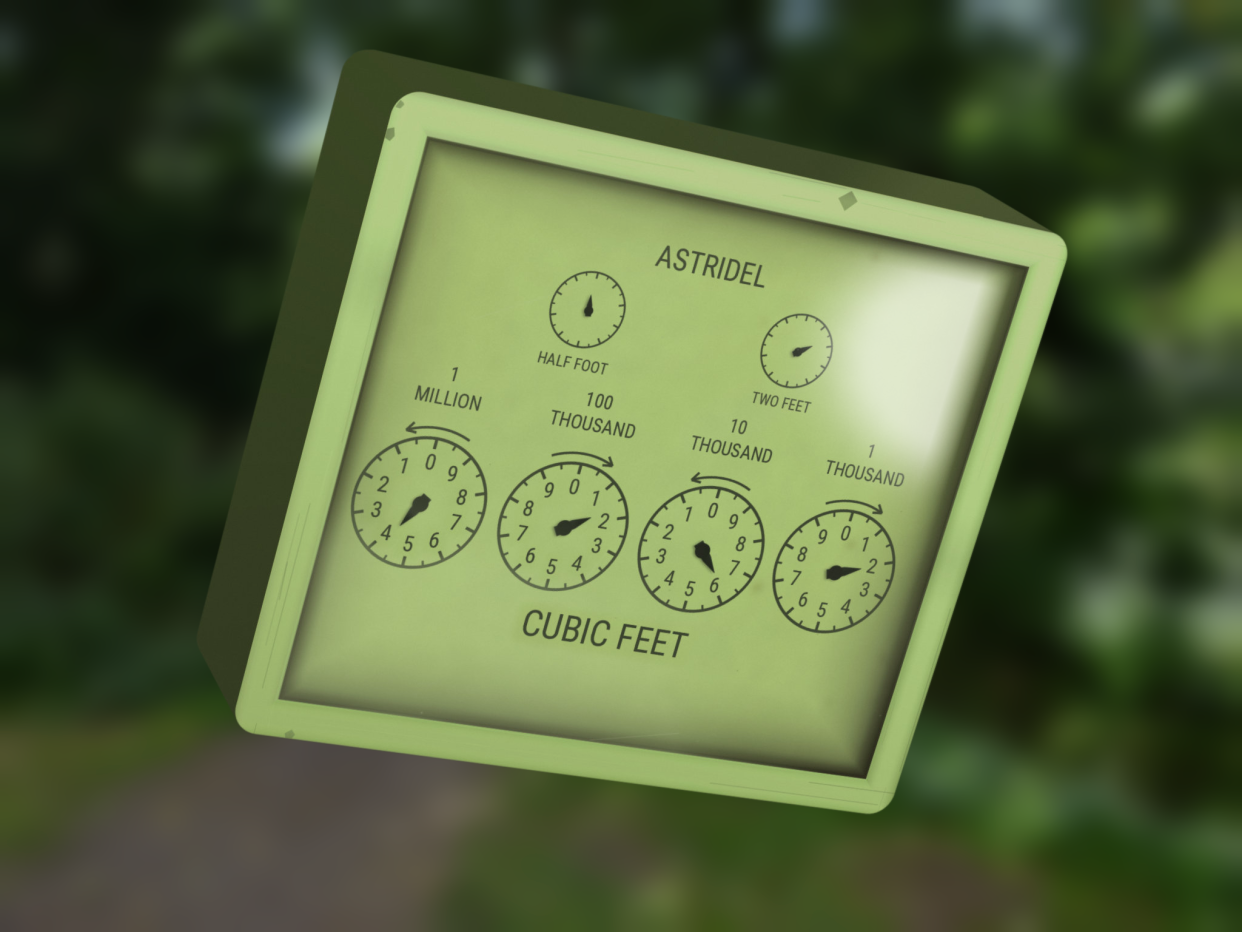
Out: ft³ 416200
